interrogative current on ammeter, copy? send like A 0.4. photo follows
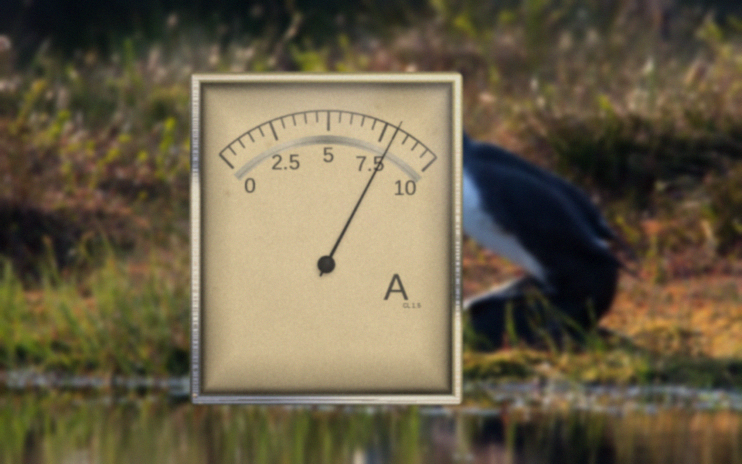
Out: A 8
